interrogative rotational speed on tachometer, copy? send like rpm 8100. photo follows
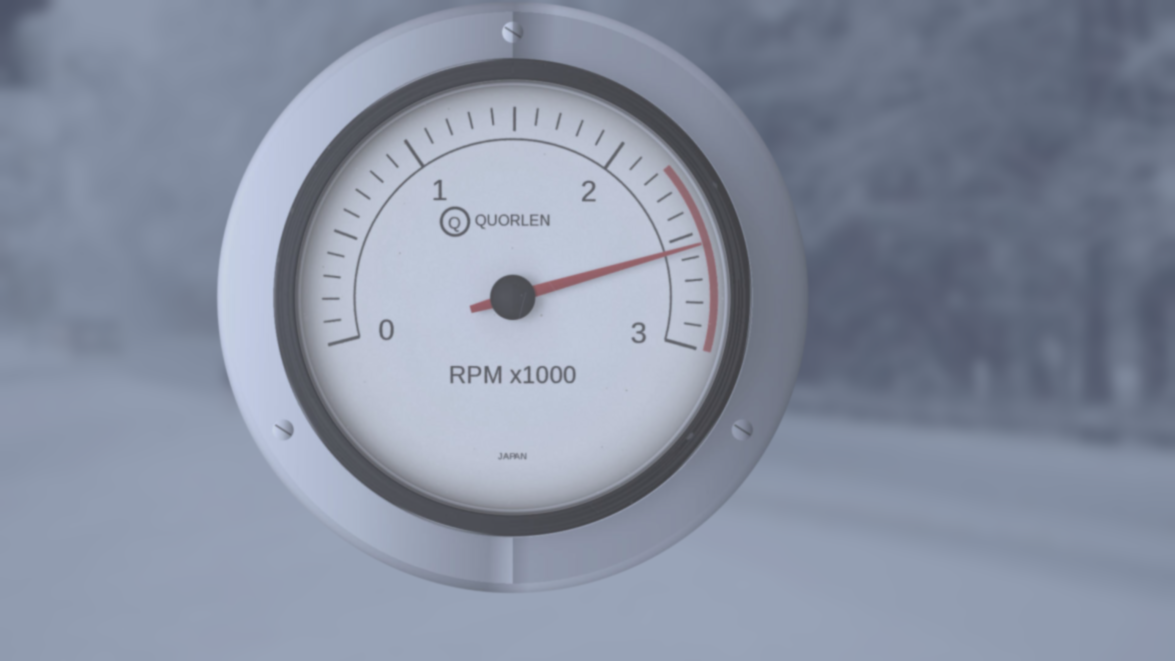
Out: rpm 2550
